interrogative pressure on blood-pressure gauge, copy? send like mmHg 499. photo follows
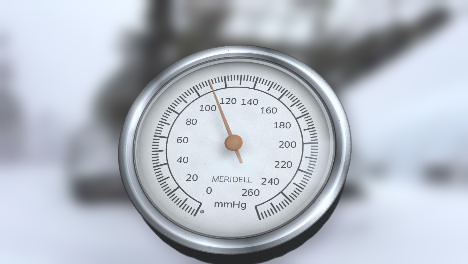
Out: mmHg 110
